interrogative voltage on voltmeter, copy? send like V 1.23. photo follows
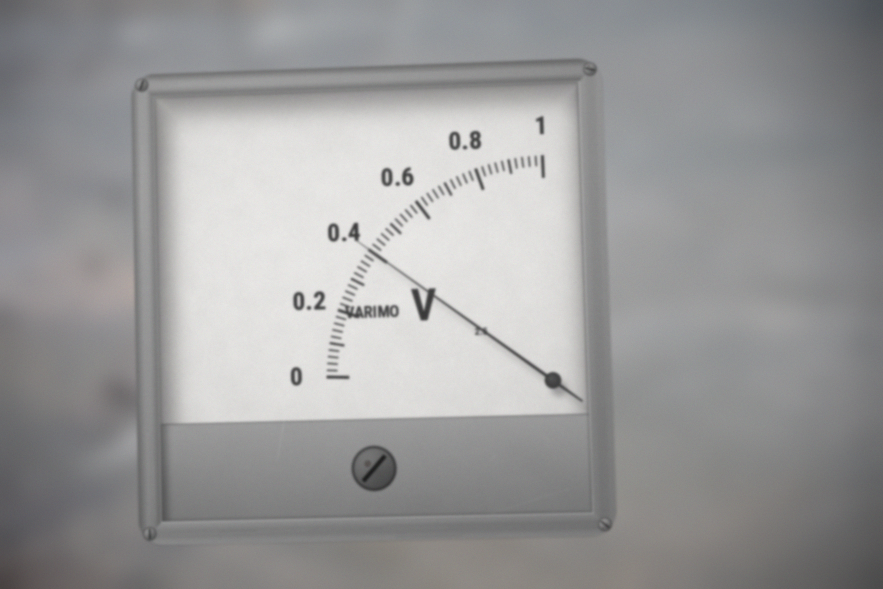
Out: V 0.4
